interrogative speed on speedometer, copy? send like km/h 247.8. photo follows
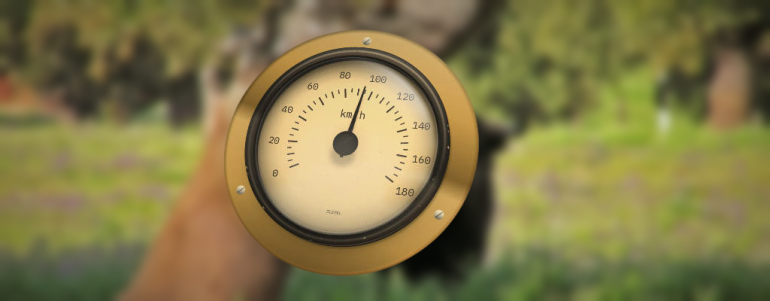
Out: km/h 95
